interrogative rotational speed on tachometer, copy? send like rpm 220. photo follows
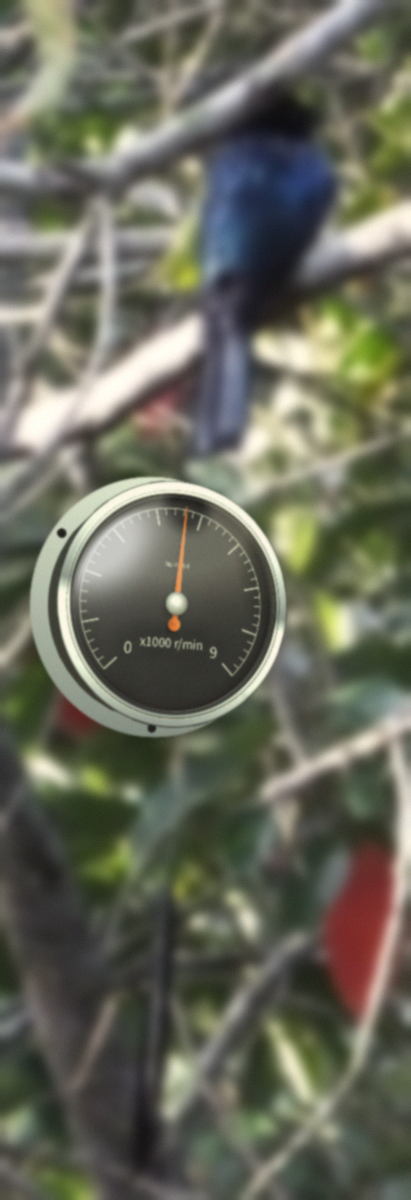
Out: rpm 4600
